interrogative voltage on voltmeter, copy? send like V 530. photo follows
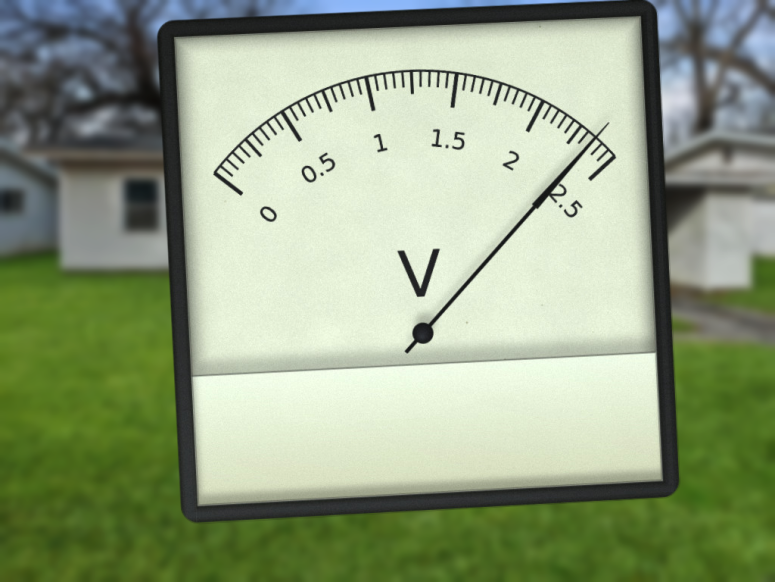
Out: V 2.35
